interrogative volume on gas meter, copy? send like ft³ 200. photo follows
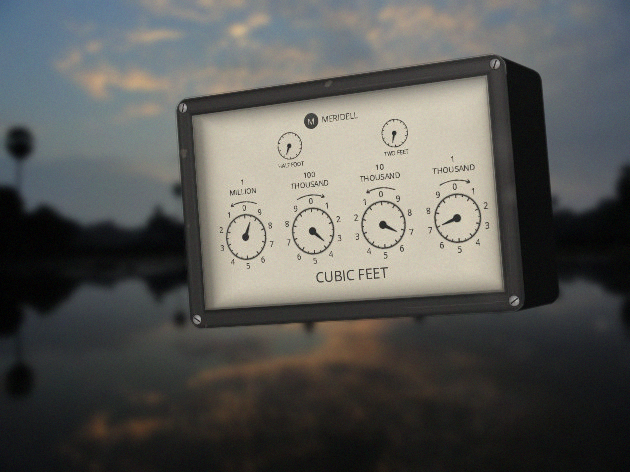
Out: ft³ 936700
